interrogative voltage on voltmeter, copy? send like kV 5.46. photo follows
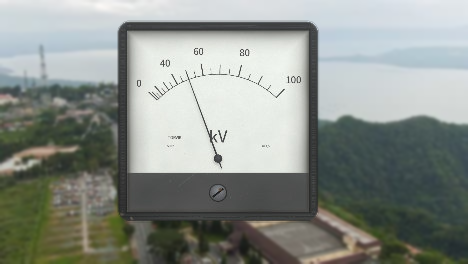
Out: kV 50
